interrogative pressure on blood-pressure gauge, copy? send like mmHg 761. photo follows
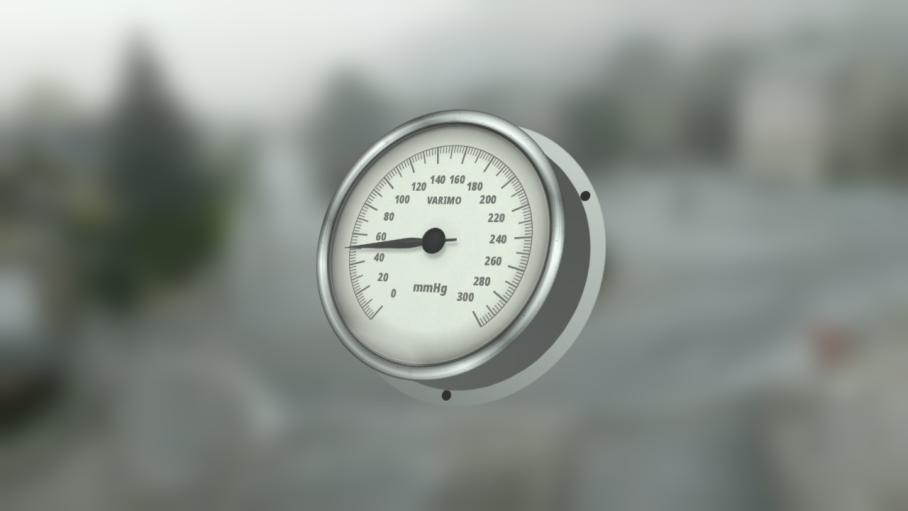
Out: mmHg 50
